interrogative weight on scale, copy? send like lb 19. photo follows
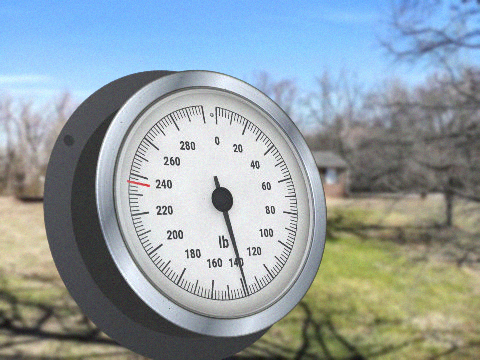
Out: lb 140
